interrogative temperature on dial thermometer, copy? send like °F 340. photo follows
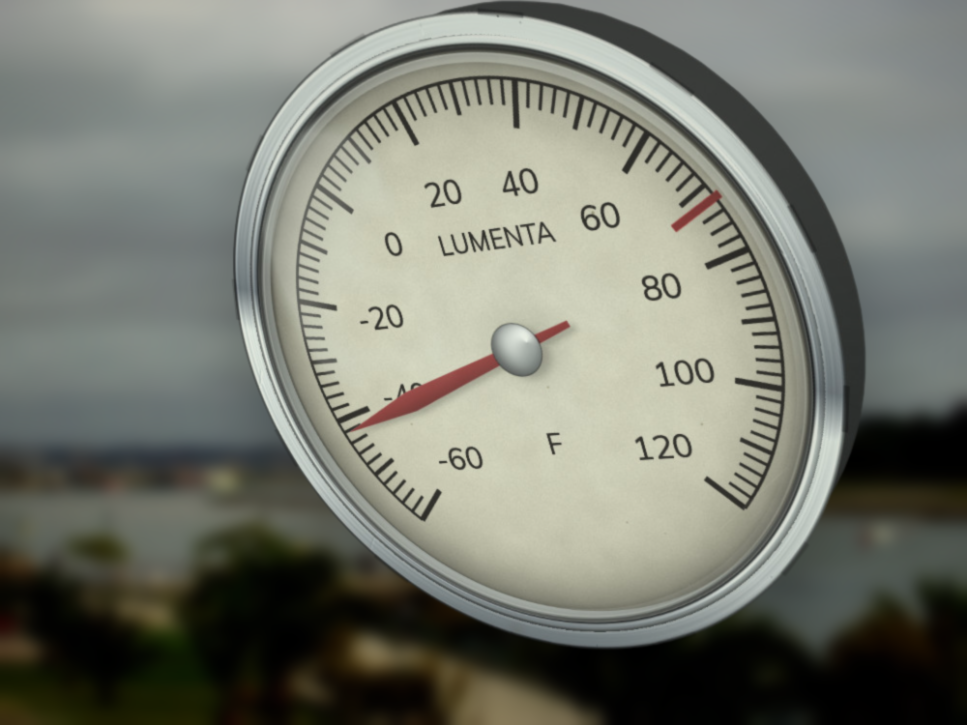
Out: °F -42
